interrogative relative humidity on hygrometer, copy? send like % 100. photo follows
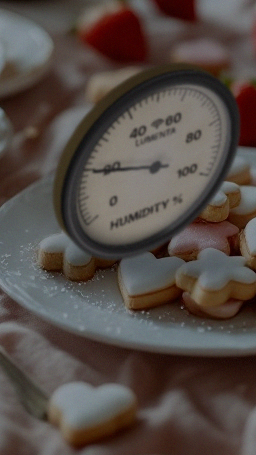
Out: % 20
